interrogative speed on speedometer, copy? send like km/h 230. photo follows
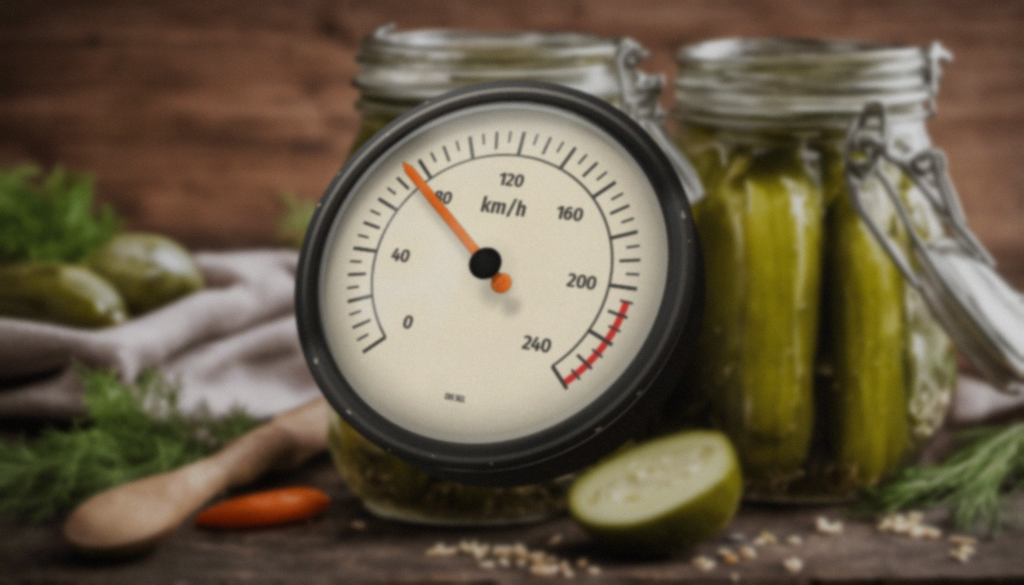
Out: km/h 75
